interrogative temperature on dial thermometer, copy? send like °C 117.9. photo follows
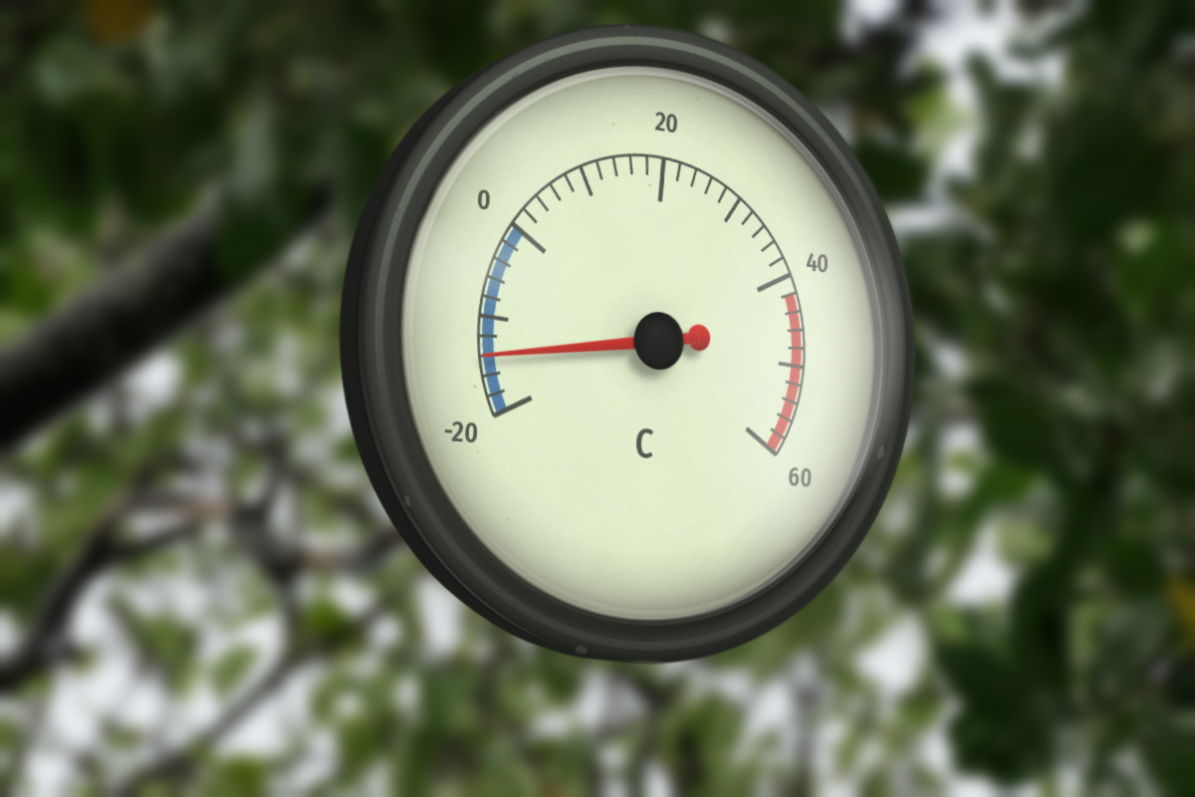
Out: °C -14
